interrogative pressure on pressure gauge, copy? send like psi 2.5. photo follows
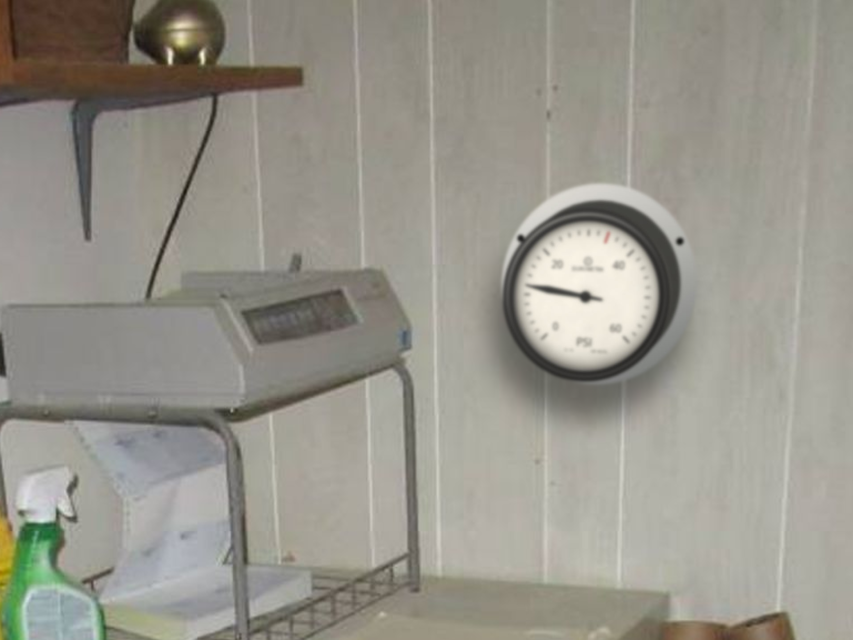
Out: psi 12
